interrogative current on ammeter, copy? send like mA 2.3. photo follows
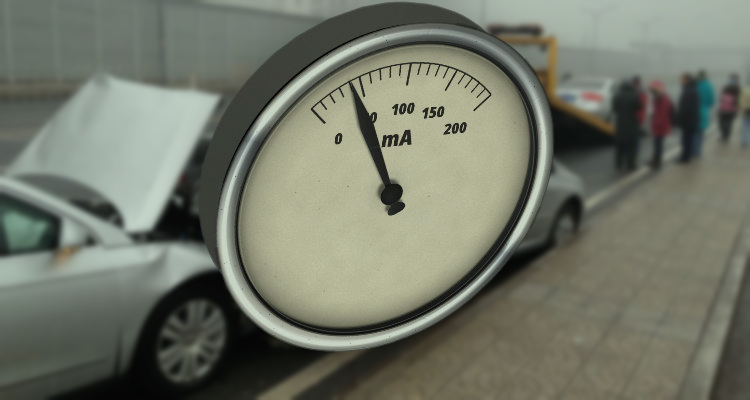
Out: mA 40
